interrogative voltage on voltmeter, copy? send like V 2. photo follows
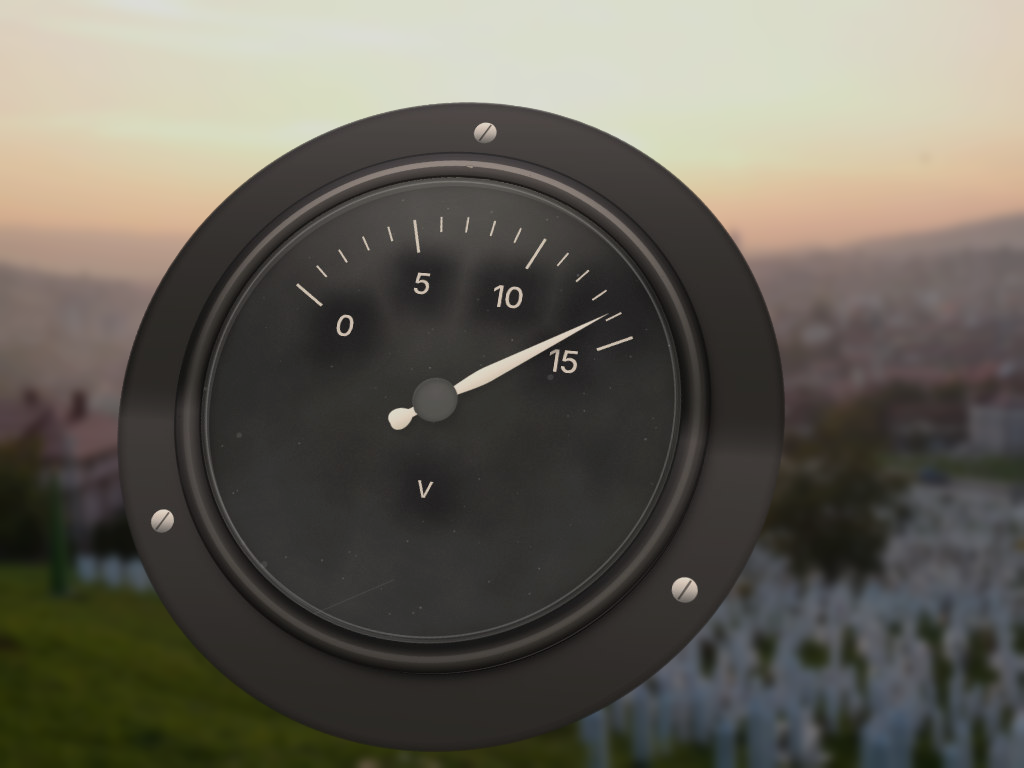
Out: V 14
